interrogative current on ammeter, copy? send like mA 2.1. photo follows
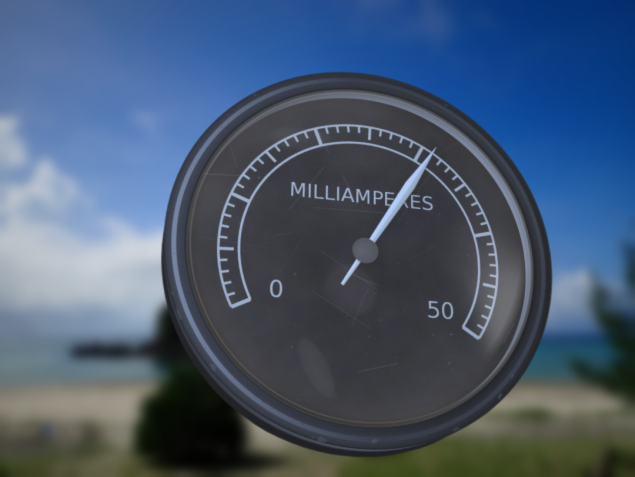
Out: mA 31
